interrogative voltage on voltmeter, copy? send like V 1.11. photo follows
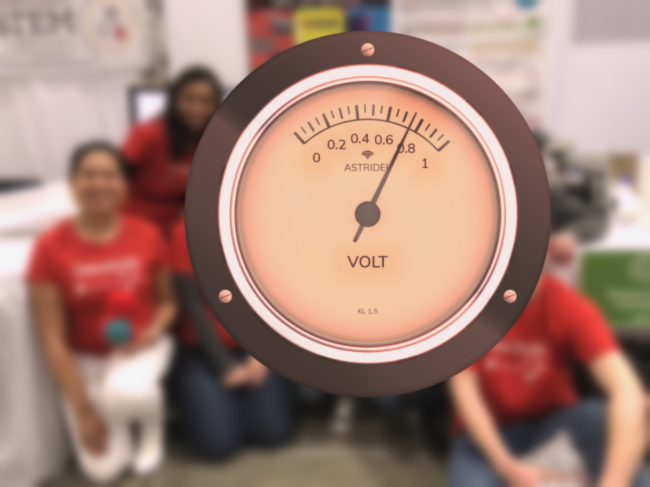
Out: V 0.75
